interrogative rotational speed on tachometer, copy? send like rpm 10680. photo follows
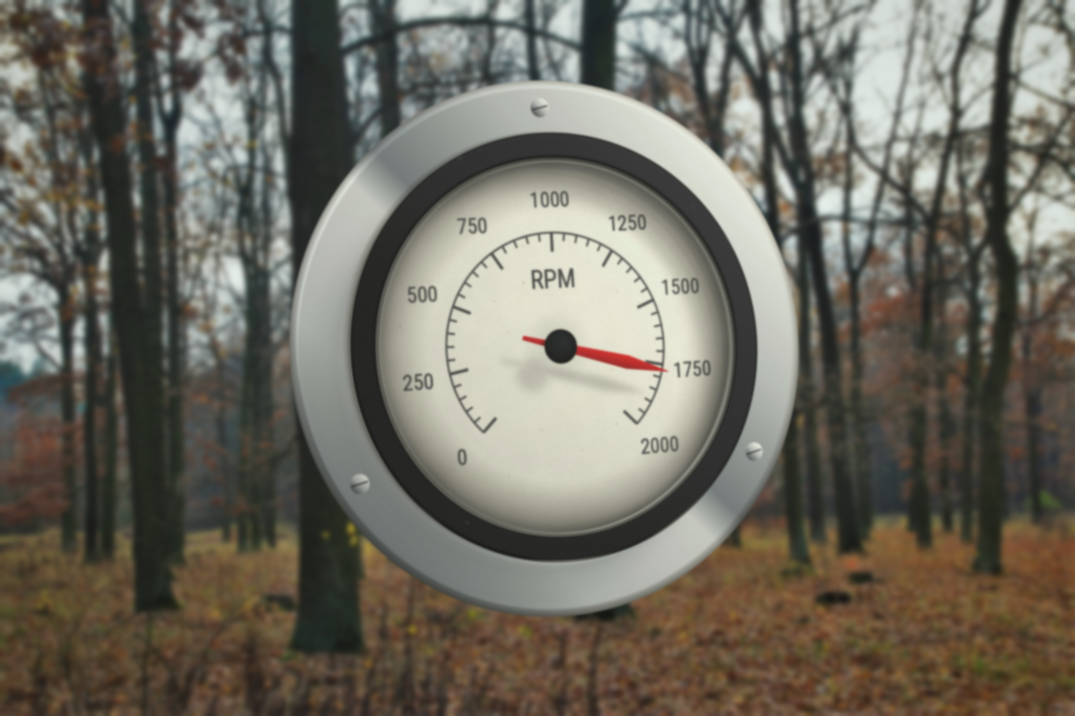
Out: rpm 1775
